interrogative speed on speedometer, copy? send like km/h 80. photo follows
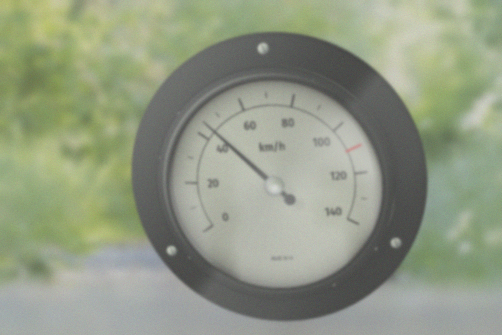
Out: km/h 45
